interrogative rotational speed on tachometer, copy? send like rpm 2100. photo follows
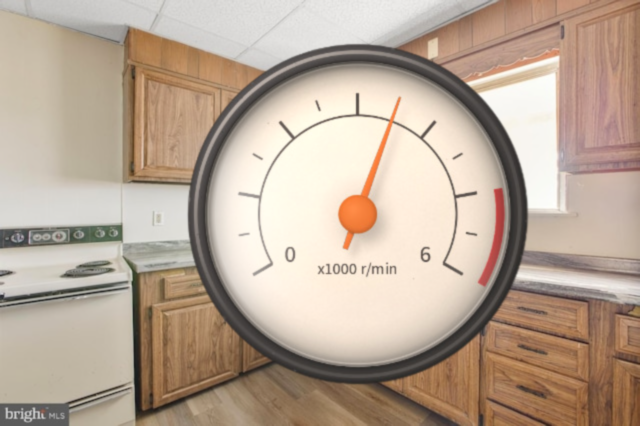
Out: rpm 3500
